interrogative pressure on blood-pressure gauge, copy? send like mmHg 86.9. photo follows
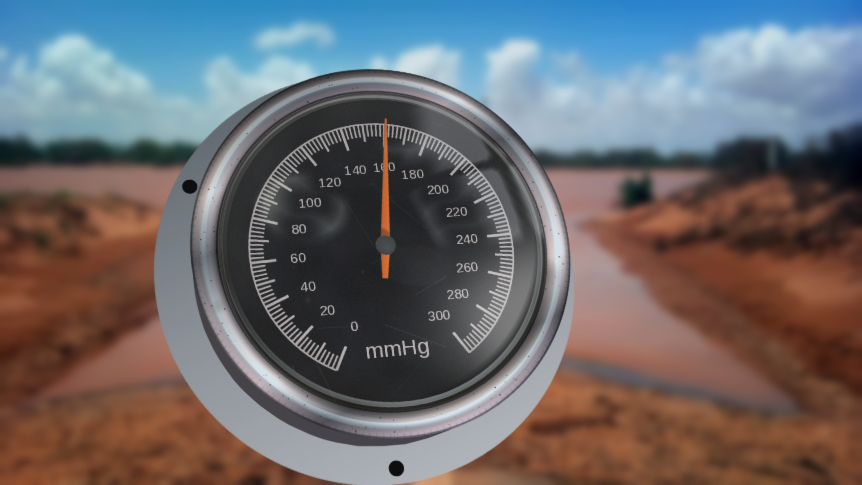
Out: mmHg 160
